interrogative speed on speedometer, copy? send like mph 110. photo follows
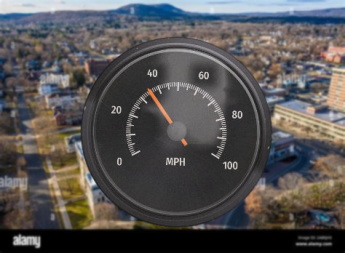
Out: mph 35
